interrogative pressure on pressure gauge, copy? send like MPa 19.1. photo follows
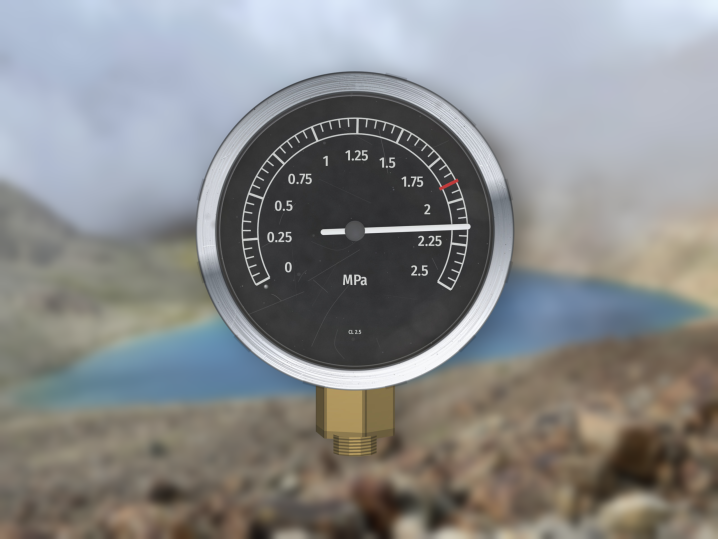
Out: MPa 2.15
